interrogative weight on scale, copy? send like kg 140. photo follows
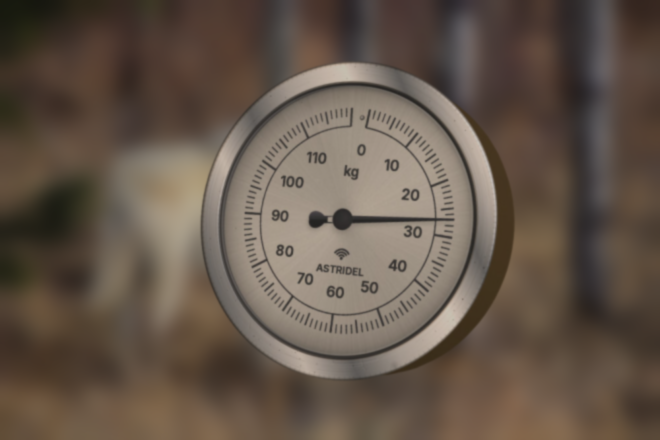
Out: kg 27
